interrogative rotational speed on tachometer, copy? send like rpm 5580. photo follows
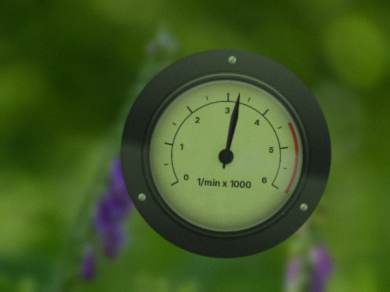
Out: rpm 3250
